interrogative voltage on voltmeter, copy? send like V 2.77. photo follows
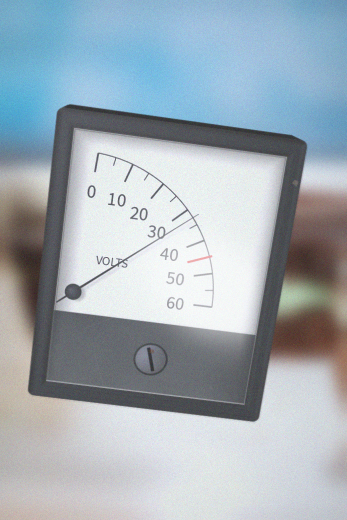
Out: V 32.5
